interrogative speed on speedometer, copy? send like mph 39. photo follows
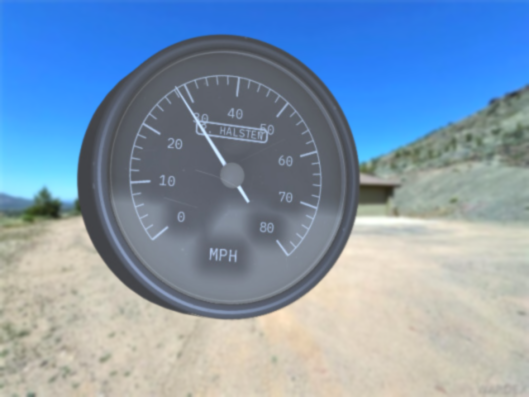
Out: mph 28
